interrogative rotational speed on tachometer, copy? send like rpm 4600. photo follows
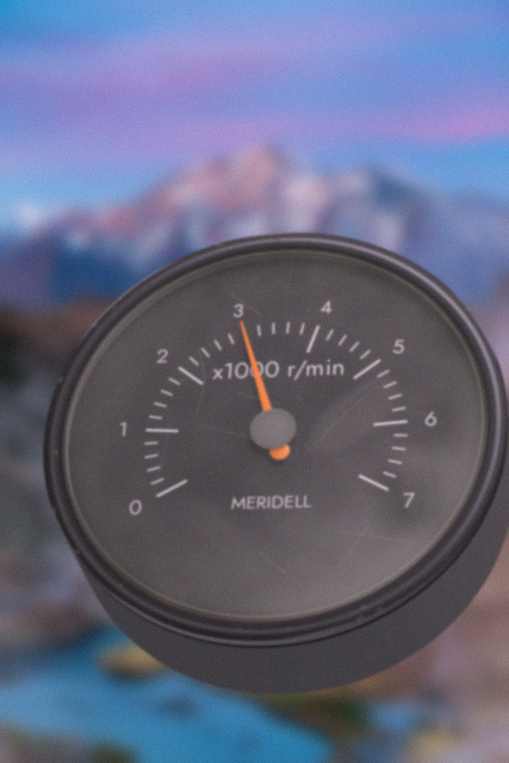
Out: rpm 3000
